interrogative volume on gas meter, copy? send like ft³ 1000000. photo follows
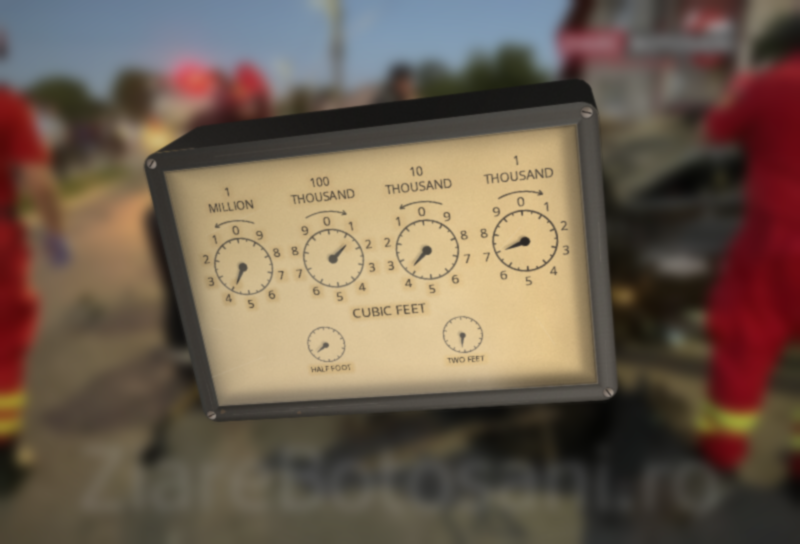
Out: ft³ 413700
